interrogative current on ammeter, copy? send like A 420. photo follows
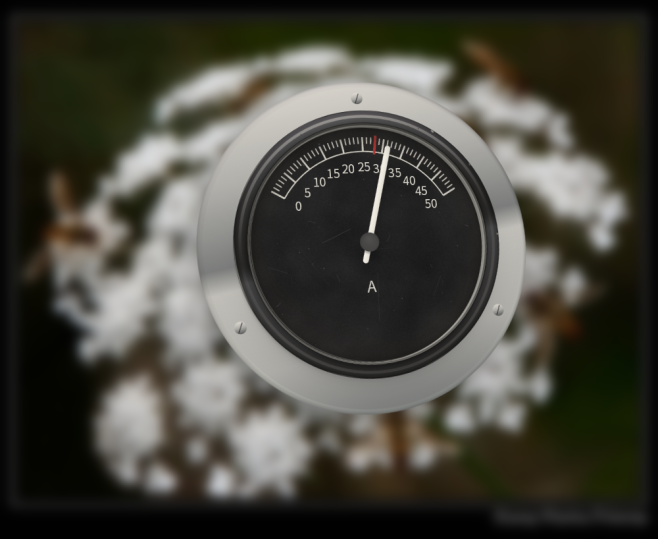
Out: A 31
